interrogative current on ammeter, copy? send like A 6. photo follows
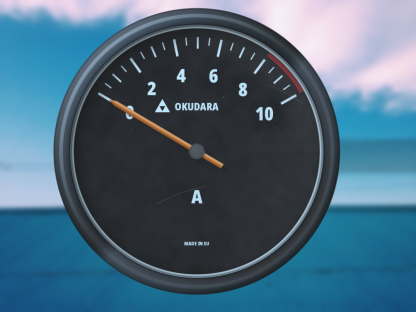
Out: A 0
